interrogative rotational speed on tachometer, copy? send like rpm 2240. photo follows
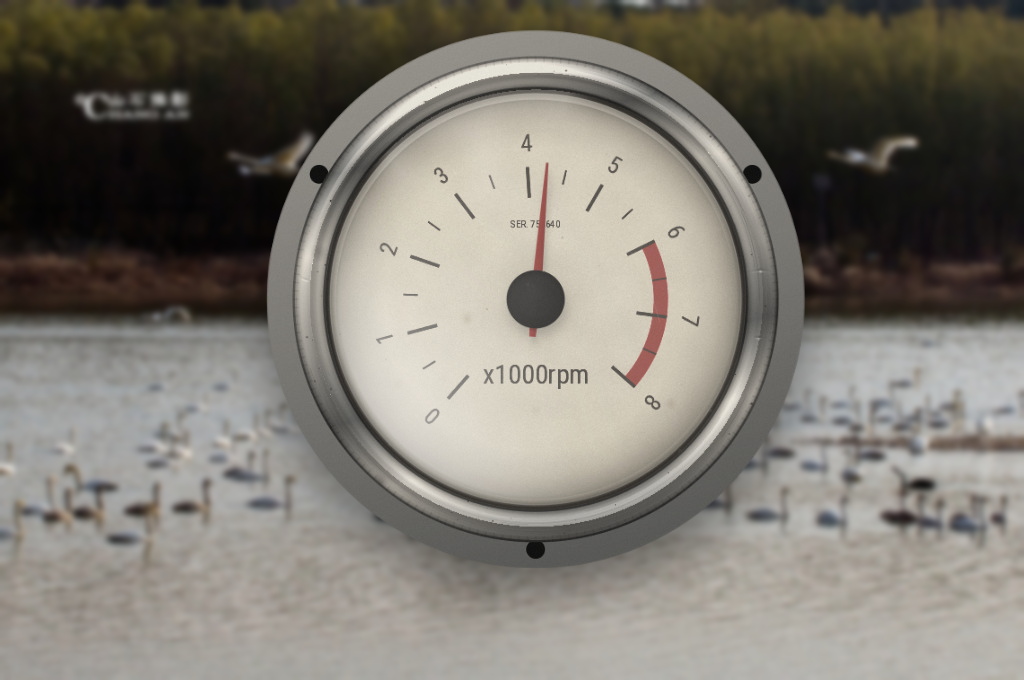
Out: rpm 4250
